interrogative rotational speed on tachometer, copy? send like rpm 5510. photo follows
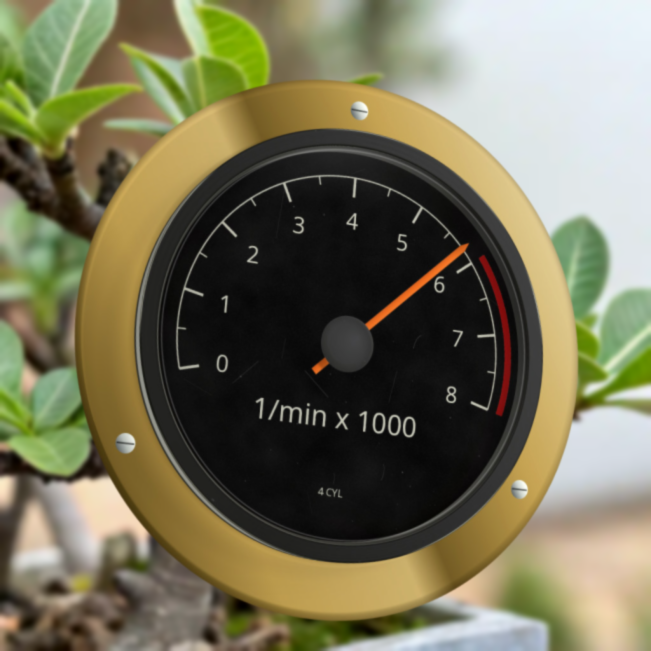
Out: rpm 5750
